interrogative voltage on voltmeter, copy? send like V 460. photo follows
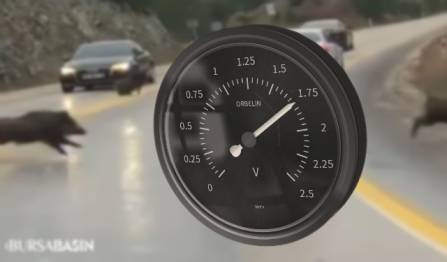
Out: V 1.75
